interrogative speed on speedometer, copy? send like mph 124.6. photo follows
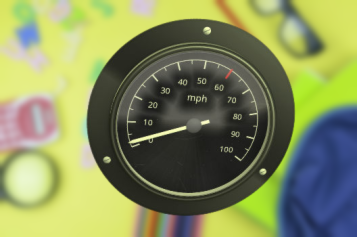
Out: mph 2.5
